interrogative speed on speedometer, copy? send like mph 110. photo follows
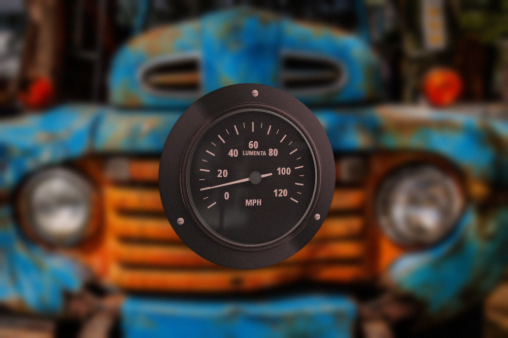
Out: mph 10
